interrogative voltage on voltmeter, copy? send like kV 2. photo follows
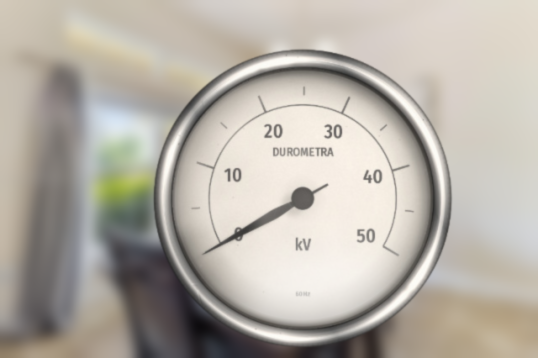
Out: kV 0
